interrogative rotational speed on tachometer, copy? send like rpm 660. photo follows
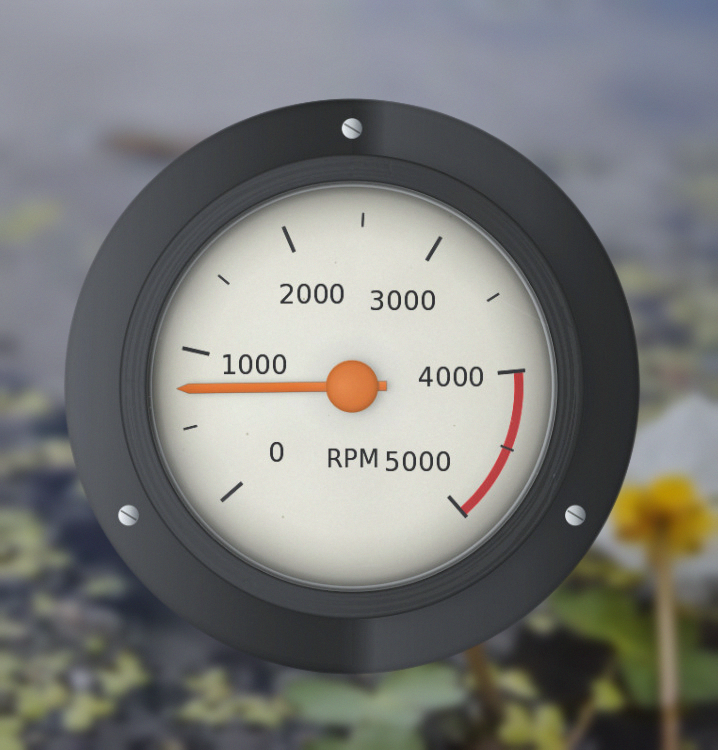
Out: rpm 750
